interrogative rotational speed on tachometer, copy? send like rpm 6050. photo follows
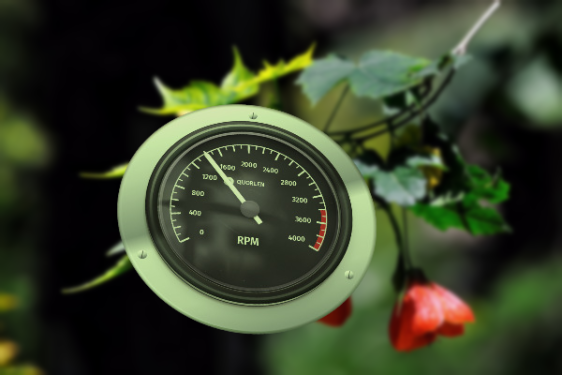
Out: rpm 1400
